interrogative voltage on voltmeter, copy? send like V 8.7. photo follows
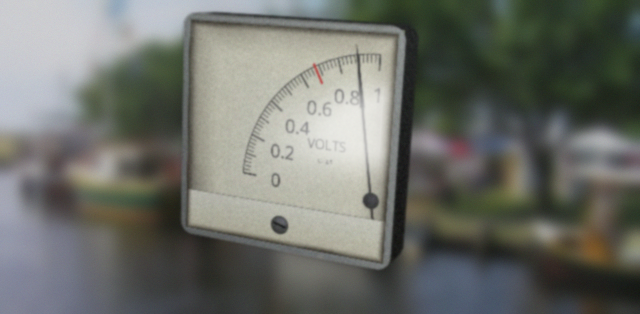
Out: V 0.9
